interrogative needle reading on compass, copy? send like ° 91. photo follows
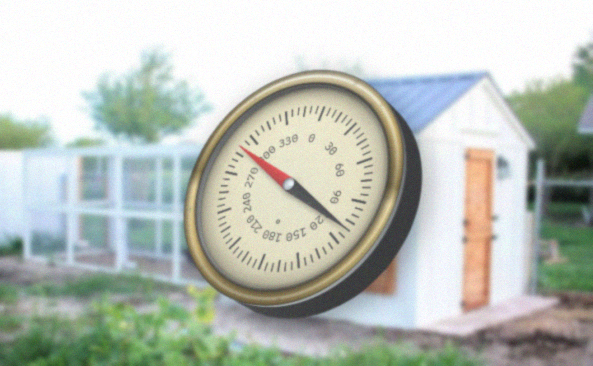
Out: ° 290
